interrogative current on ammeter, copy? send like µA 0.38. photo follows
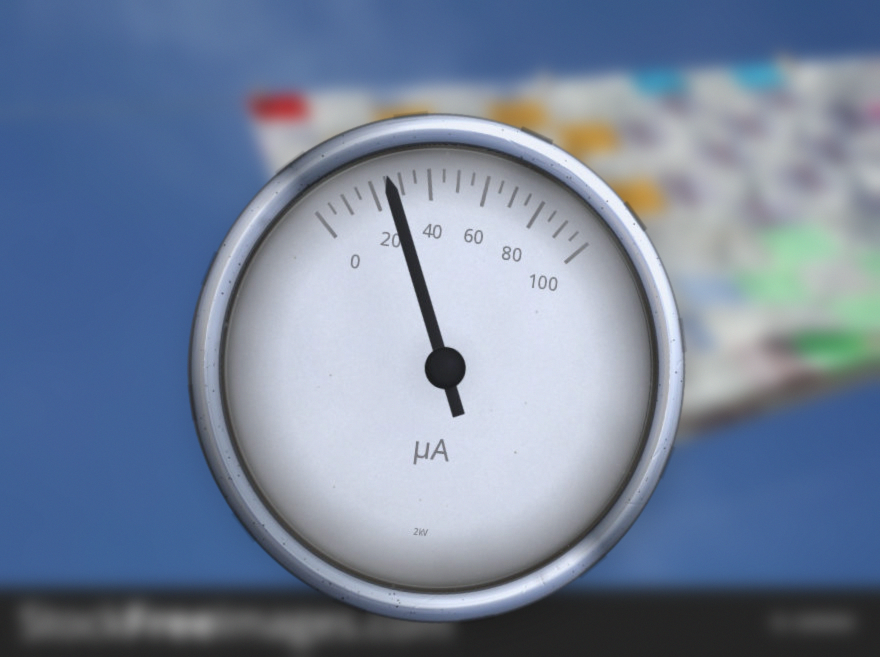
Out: µA 25
